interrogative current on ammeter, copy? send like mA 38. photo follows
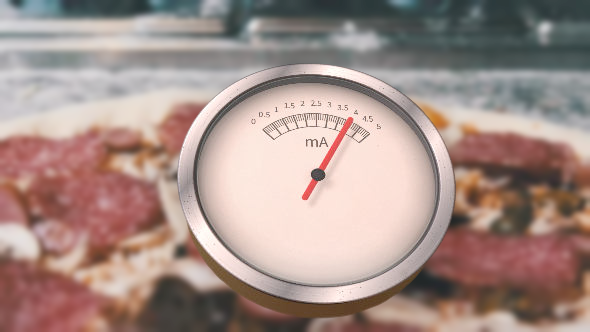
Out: mA 4
